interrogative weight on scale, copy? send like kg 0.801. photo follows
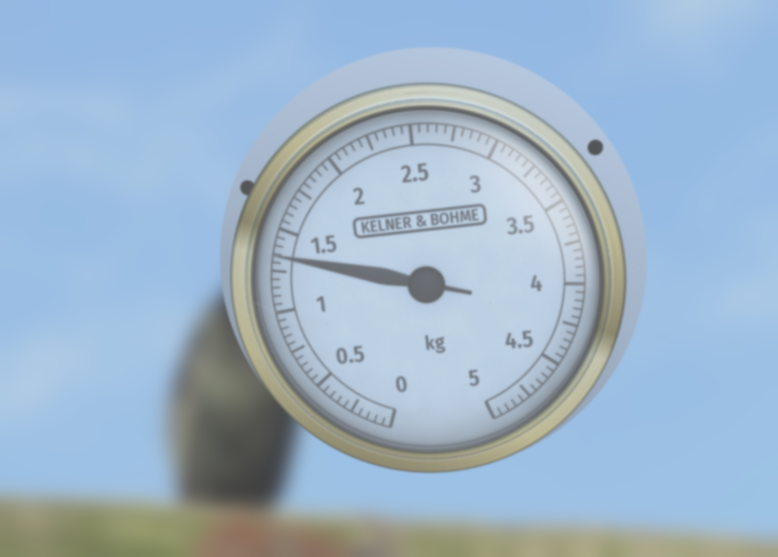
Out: kg 1.35
